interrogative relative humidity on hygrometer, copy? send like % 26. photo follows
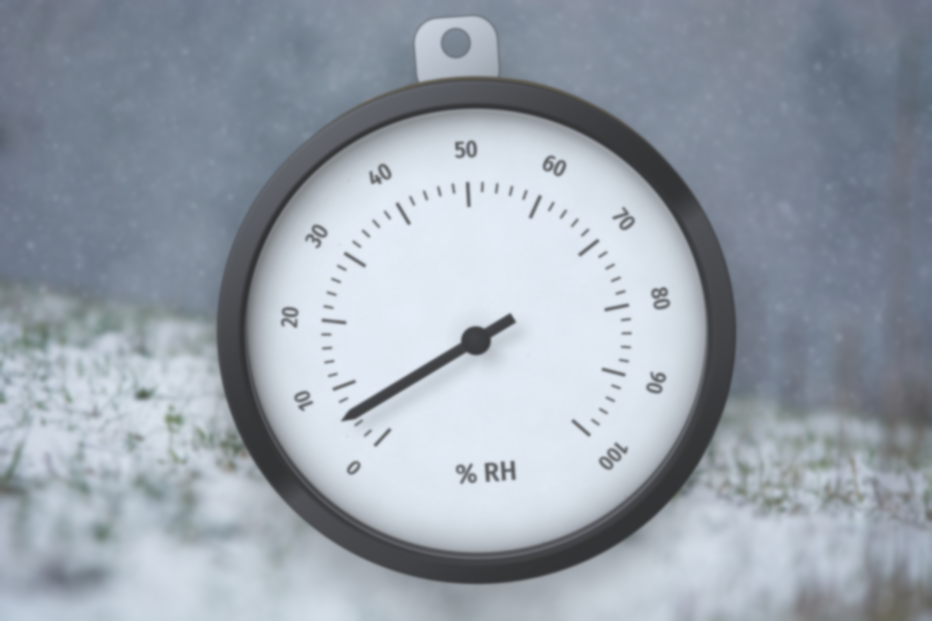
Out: % 6
